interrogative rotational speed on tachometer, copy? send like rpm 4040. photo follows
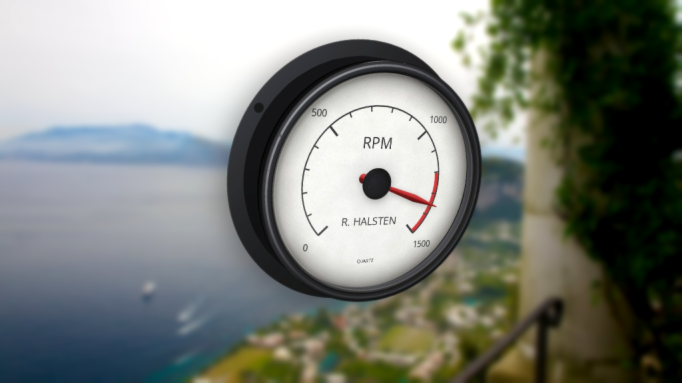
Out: rpm 1350
